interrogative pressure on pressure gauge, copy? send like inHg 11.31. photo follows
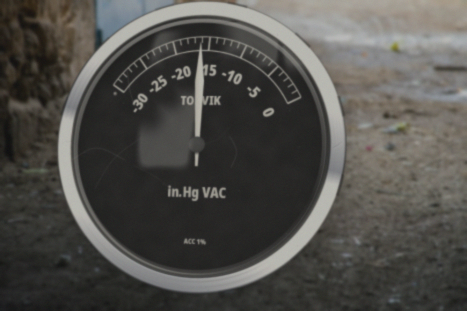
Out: inHg -16
